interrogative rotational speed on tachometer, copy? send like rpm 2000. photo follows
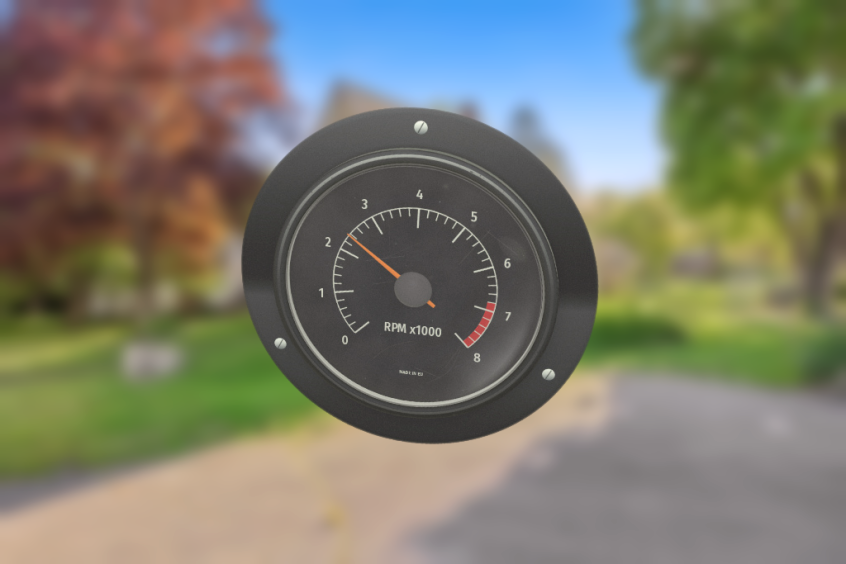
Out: rpm 2400
